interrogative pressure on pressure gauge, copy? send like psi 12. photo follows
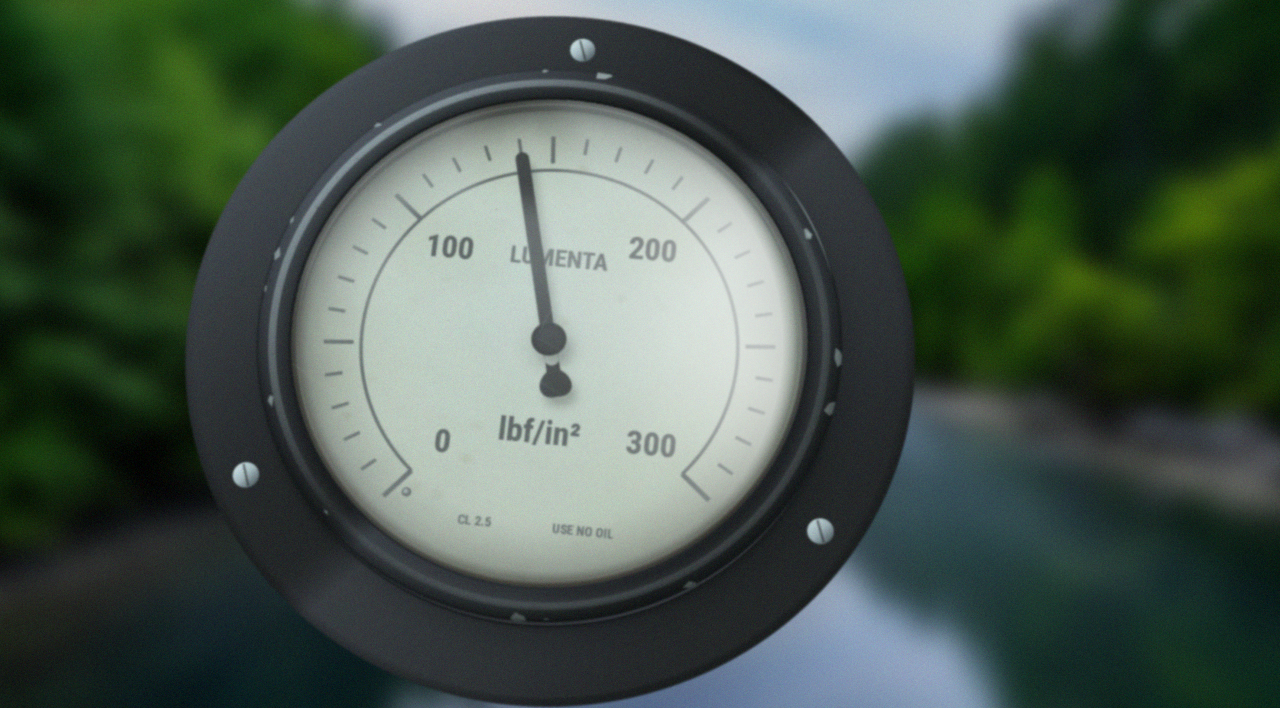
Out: psi 140
